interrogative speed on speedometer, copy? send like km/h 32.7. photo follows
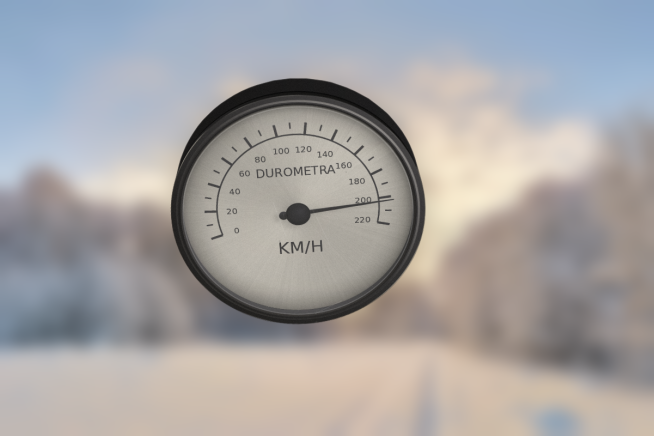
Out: km/h 200
